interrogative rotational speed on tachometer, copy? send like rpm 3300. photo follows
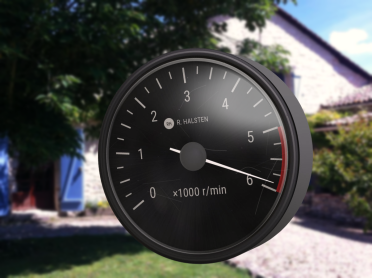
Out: rpm 5875
